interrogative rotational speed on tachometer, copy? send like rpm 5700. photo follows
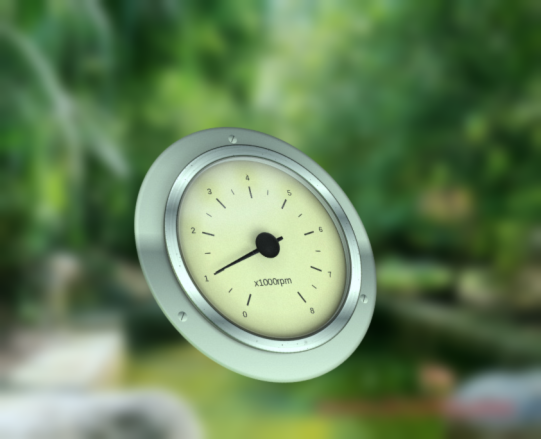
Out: rpm 1000
